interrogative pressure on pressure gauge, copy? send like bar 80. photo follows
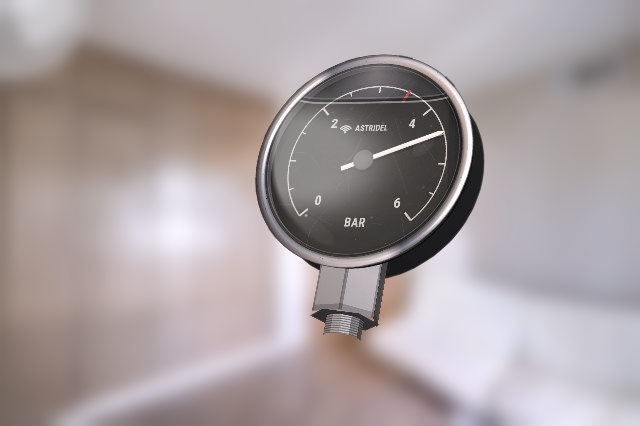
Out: bar 4.5
